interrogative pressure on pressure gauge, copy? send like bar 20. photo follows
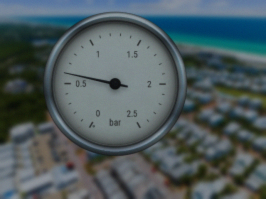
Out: bar 0.6
